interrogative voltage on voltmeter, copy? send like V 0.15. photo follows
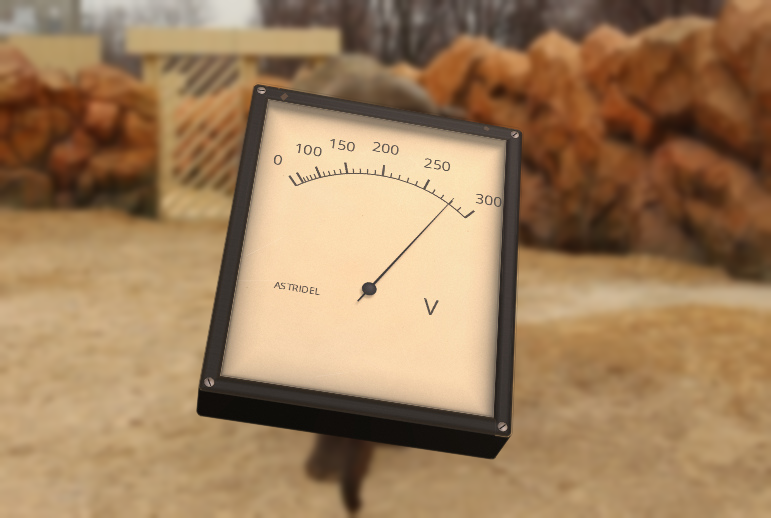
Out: V 280
